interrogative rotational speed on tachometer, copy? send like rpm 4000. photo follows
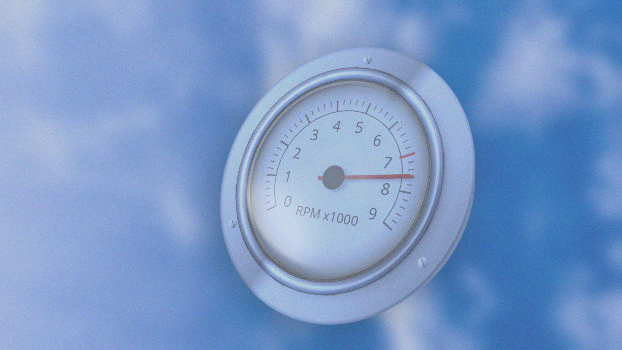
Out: rpm 7600
